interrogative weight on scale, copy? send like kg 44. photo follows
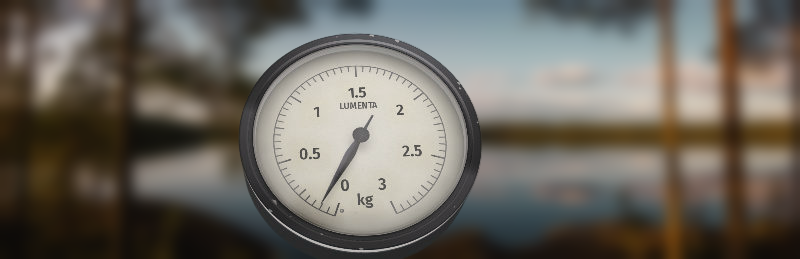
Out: kg 0.1
